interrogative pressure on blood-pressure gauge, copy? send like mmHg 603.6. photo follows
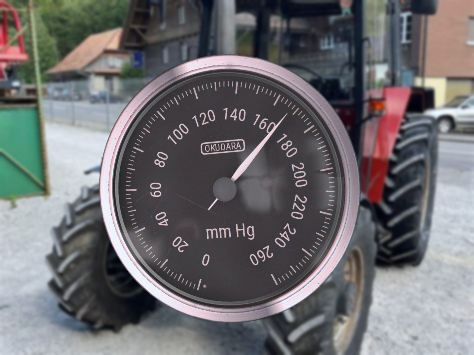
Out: mmHg 168
